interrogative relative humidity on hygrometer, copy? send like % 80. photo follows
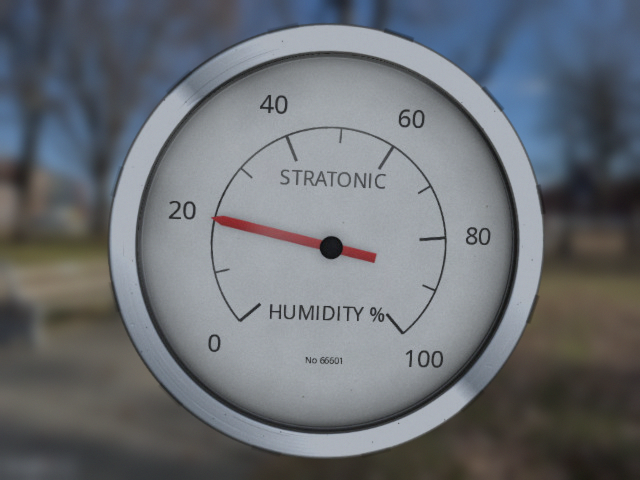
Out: % 20
